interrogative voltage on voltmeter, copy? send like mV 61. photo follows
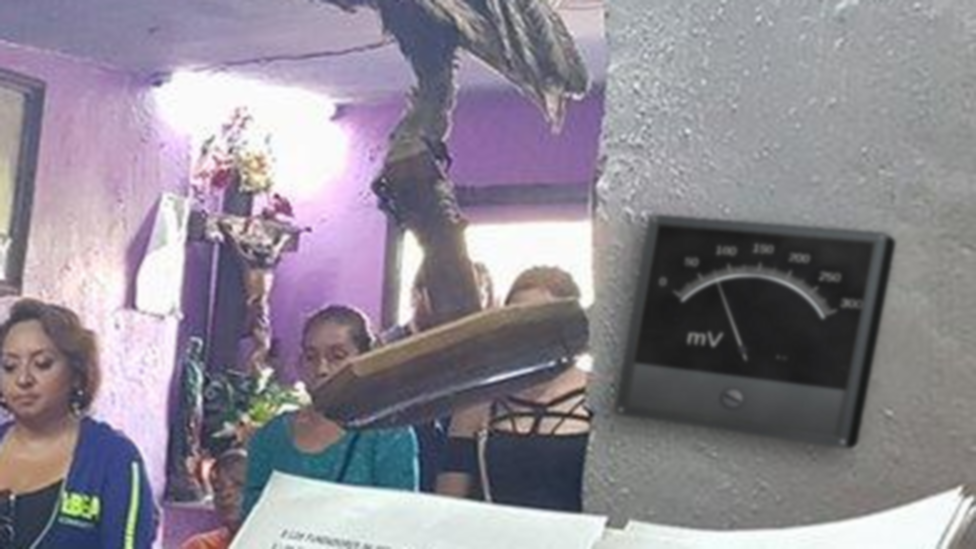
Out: mV 75
